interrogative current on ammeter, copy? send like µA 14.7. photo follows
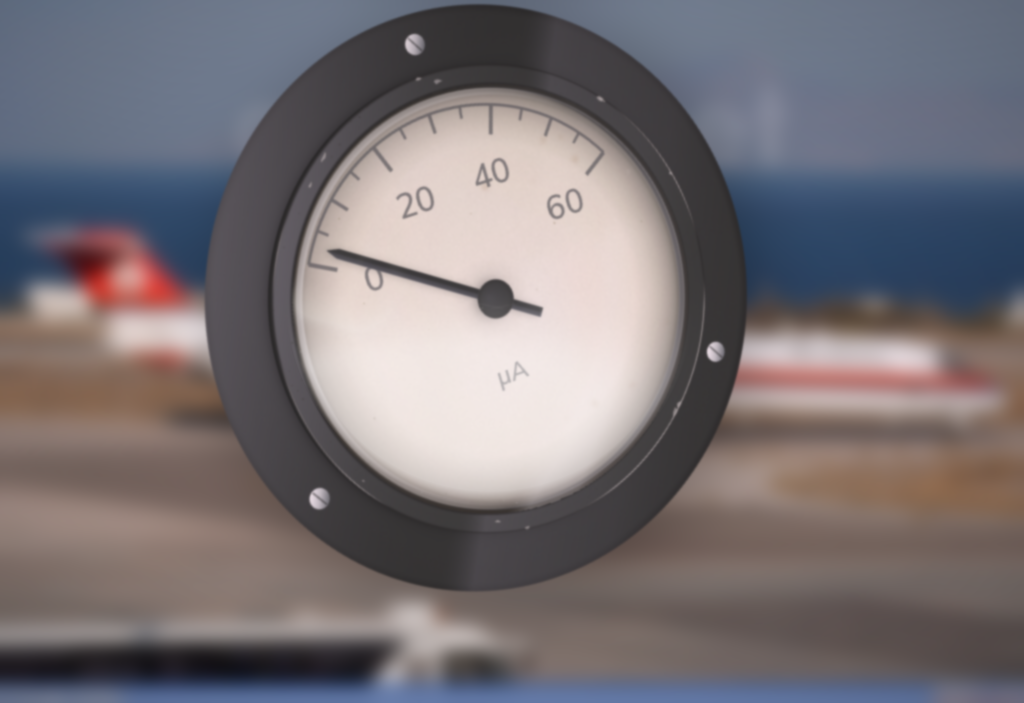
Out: µA 2.5
